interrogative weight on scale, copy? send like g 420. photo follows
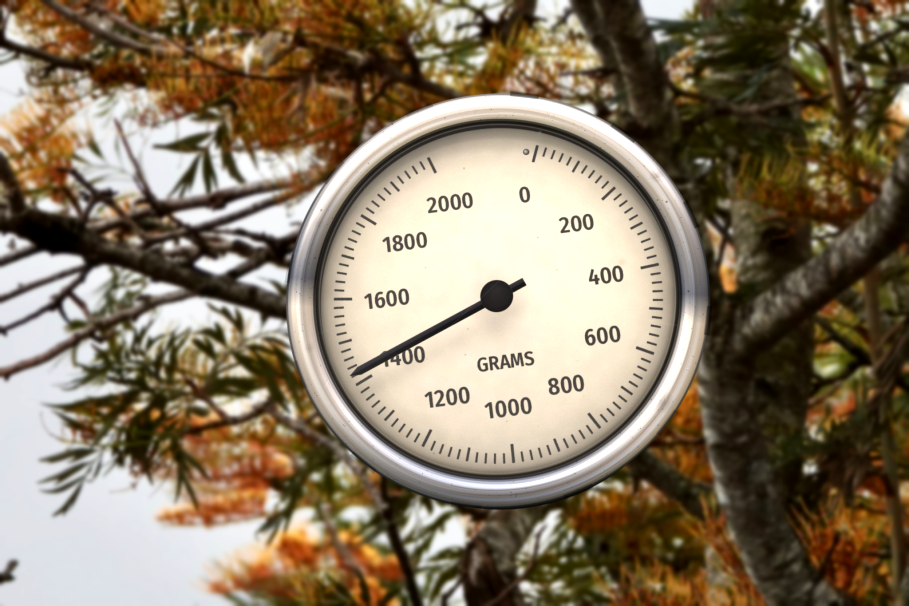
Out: g 1420
